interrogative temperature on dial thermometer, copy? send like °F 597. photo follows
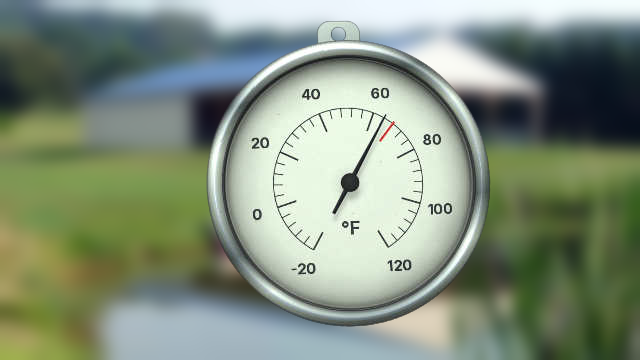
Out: °F 64
